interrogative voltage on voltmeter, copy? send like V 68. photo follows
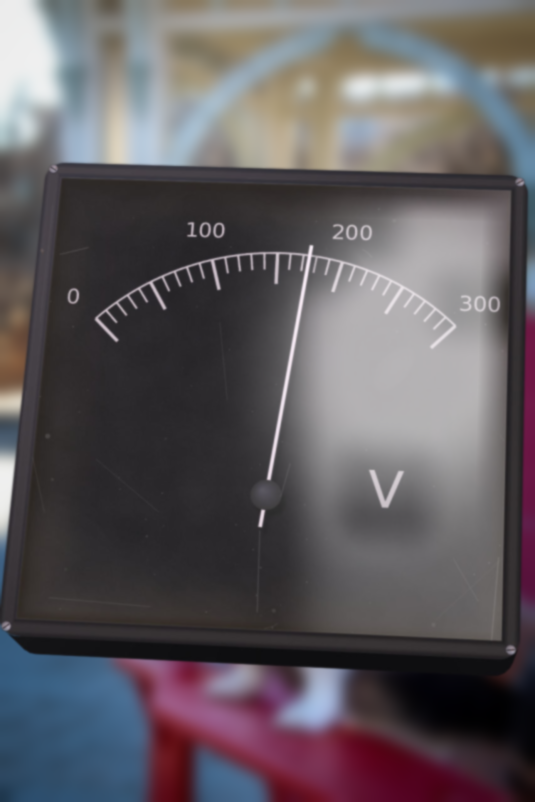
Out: V 175
